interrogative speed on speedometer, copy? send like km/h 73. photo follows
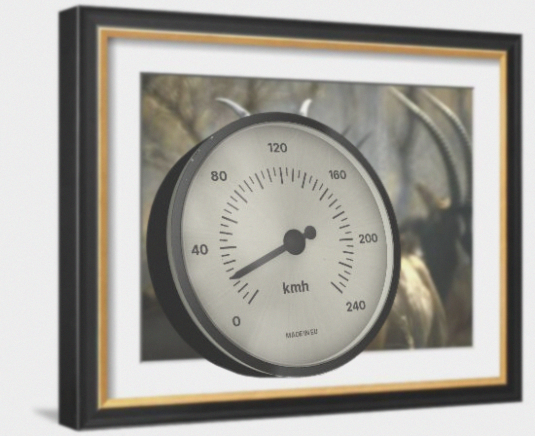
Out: km/h 20
